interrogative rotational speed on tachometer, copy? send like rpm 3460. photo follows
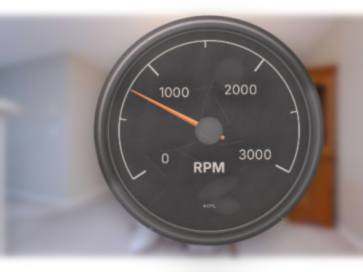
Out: rpm 750
